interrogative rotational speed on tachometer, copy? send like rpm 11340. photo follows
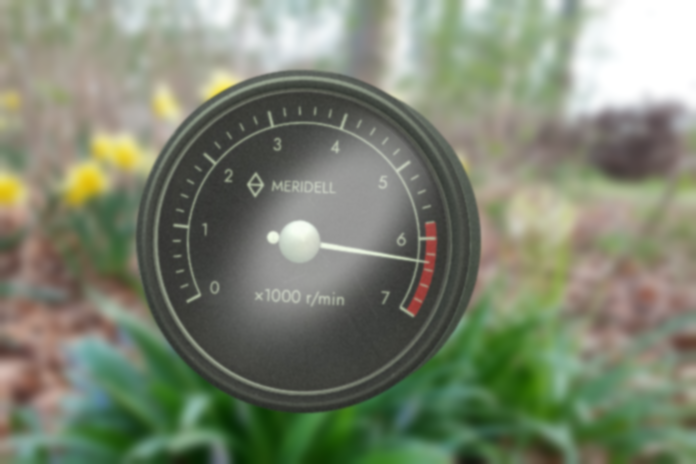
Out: rpm 6300
